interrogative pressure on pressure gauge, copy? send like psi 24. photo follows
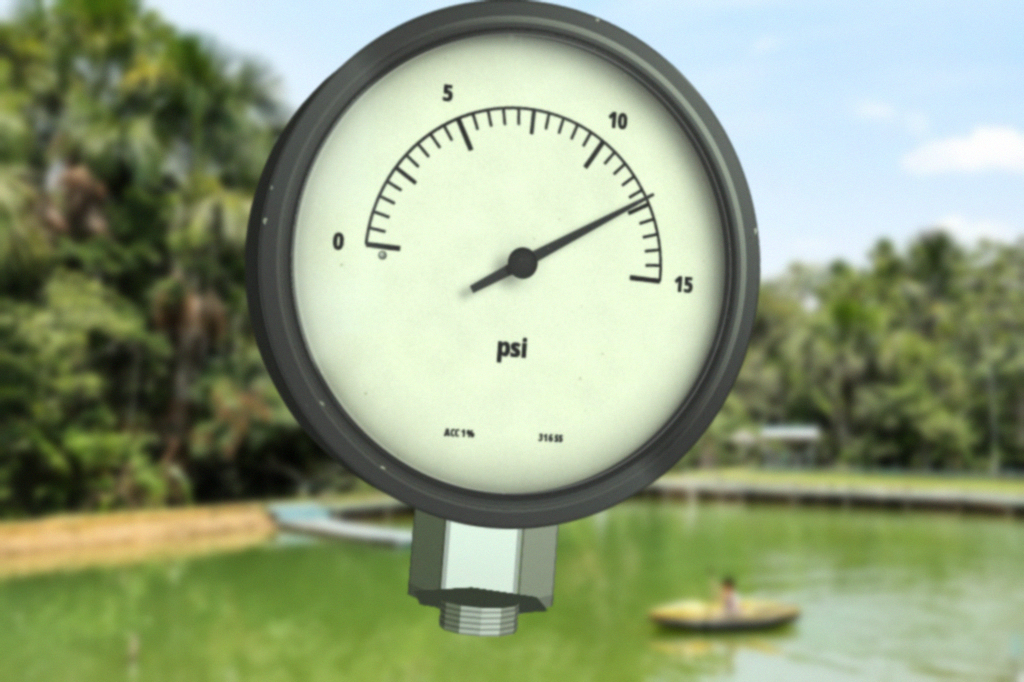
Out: psi 12.25
